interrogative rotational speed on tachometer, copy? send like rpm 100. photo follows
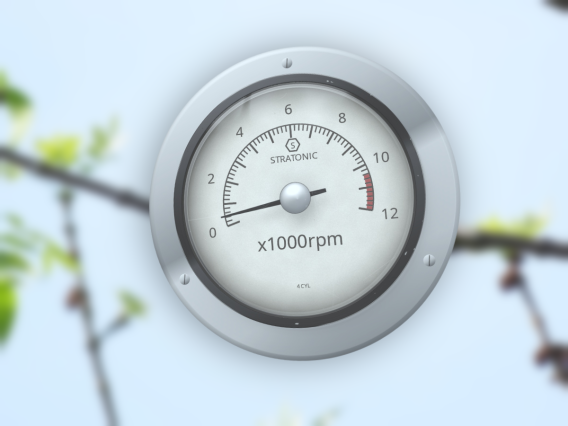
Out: rpm 400
